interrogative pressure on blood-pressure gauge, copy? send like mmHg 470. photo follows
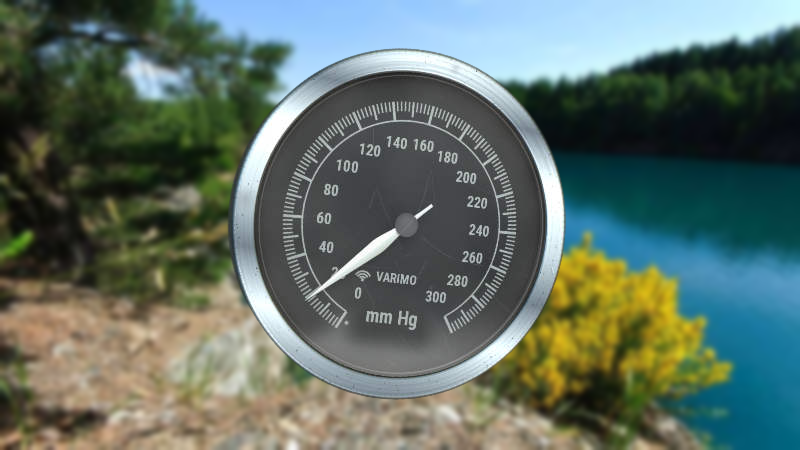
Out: mmHg 20
